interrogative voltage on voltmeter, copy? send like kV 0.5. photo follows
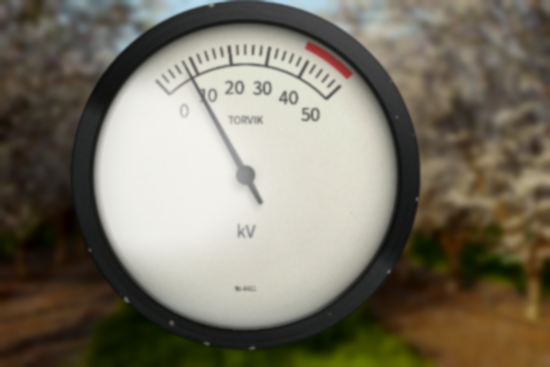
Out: kV 8
